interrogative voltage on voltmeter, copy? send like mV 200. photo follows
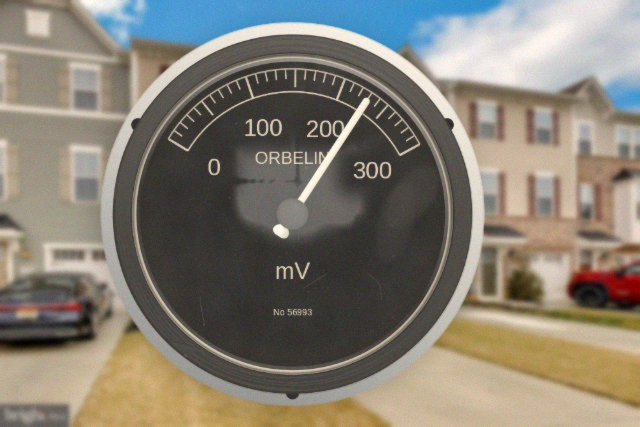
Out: mV 230
